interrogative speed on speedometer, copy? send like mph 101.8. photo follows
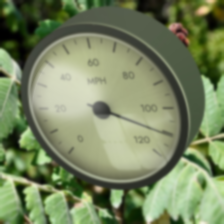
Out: mph 110
